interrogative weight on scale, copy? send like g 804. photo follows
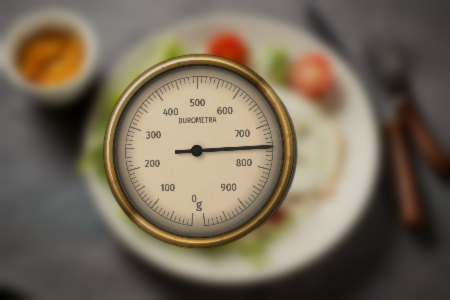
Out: g 750
